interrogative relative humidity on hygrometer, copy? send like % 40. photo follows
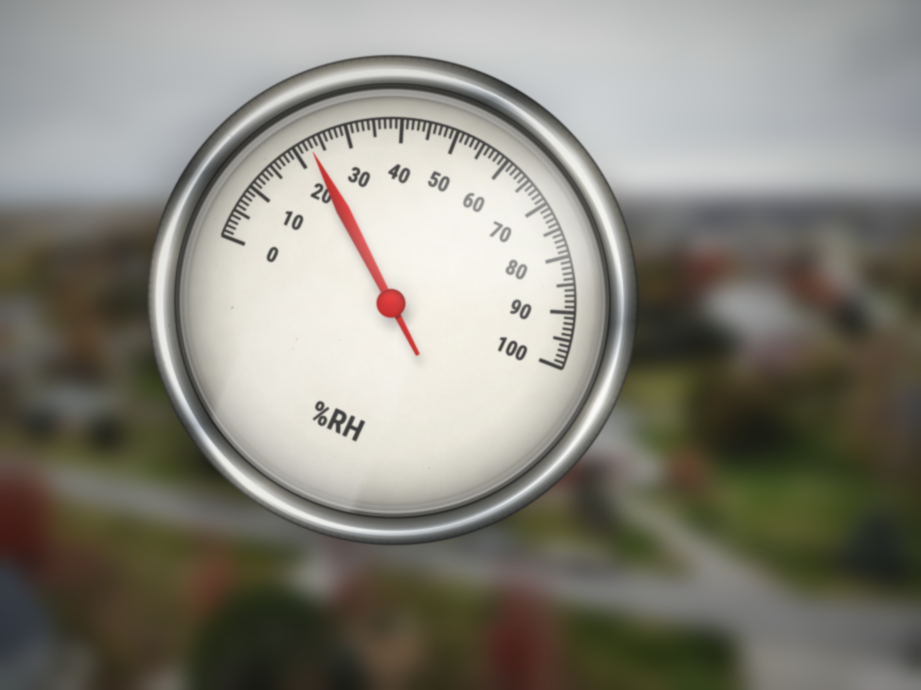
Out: % 23
